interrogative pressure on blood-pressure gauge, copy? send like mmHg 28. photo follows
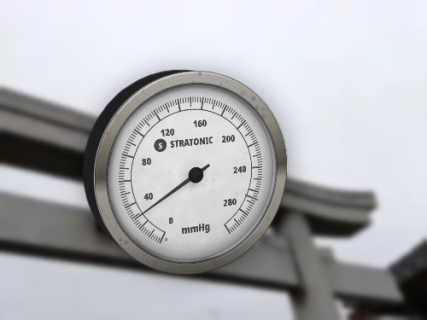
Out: mmHg 30
